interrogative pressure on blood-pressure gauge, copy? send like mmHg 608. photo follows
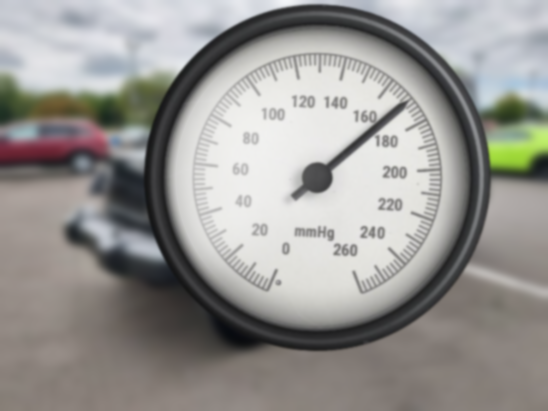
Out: mmHg 170
